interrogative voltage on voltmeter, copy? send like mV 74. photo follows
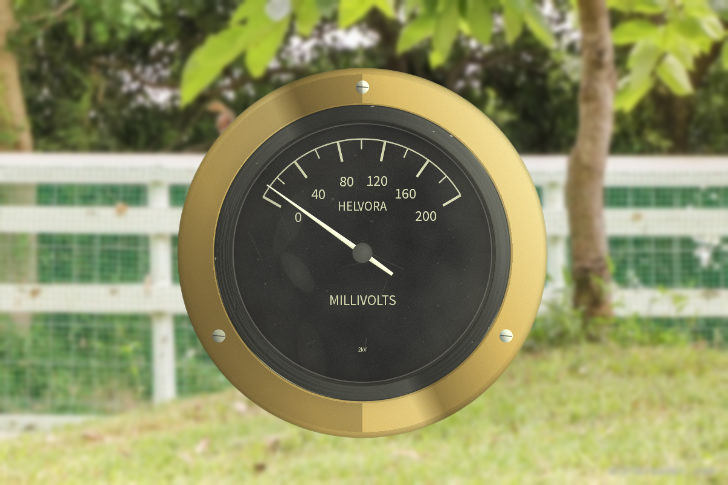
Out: mV 10
